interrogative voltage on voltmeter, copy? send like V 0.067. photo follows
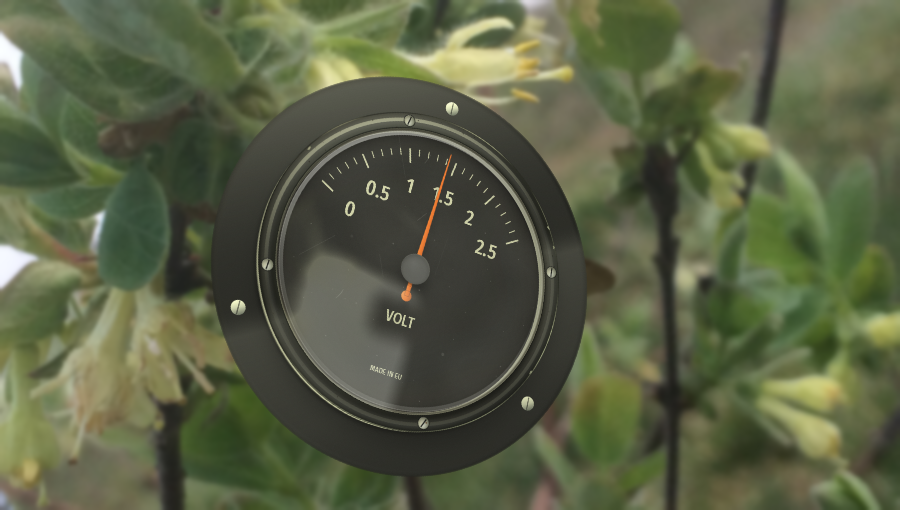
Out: V 1.4
